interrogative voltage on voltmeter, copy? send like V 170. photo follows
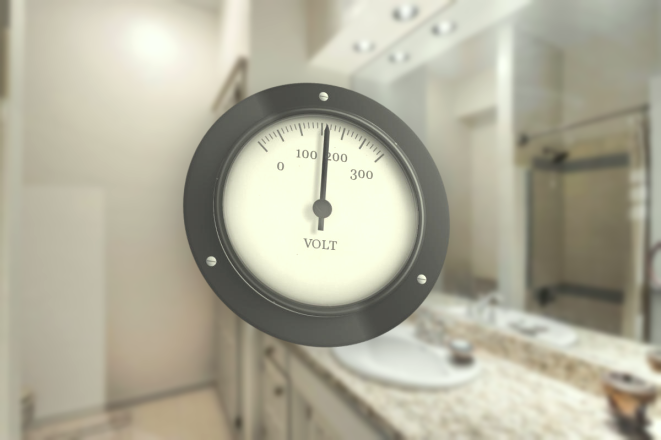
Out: V 160
